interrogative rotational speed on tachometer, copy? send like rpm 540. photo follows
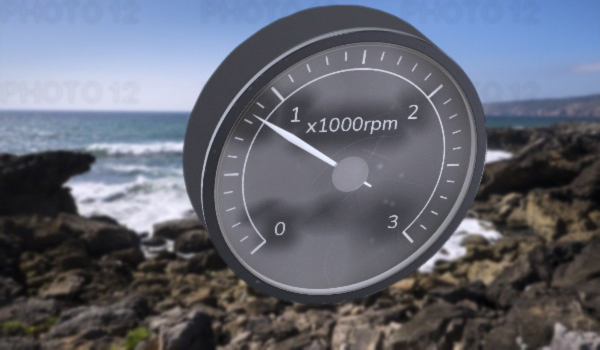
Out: rpm 850
